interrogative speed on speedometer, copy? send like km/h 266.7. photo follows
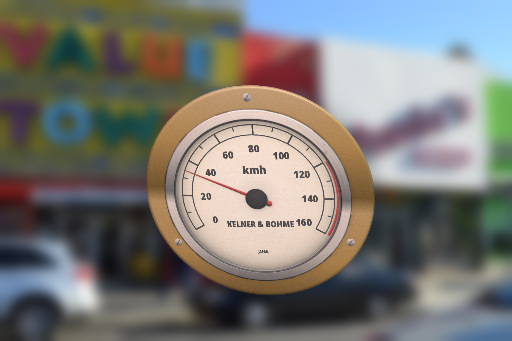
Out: km/h 35
